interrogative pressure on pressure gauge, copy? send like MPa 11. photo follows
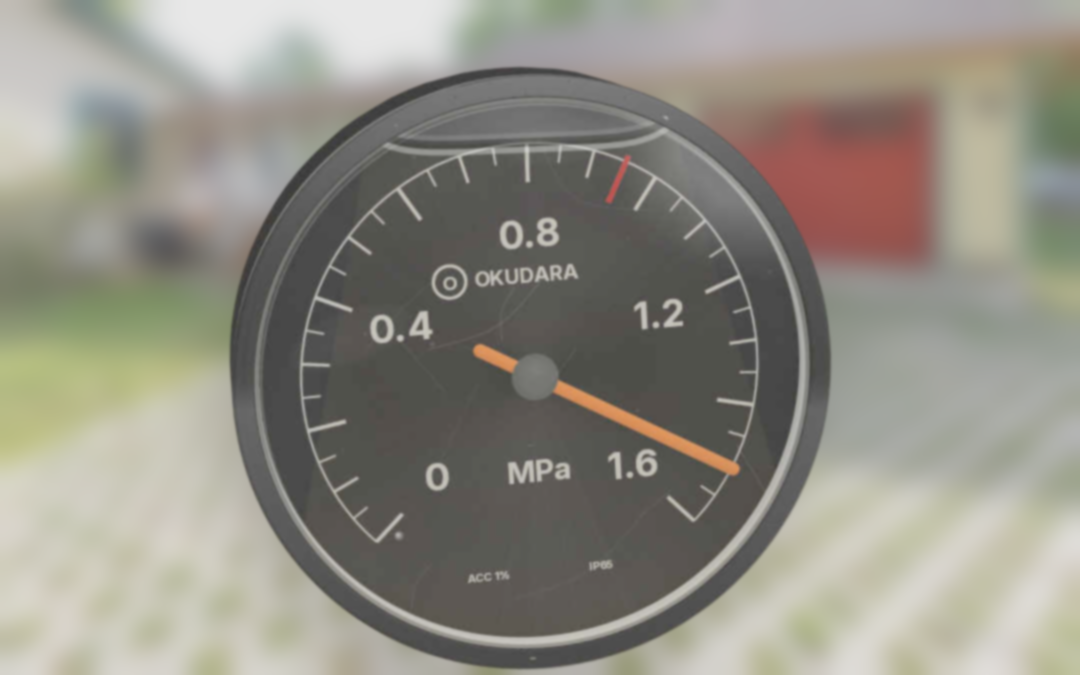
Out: MPa 1.5
